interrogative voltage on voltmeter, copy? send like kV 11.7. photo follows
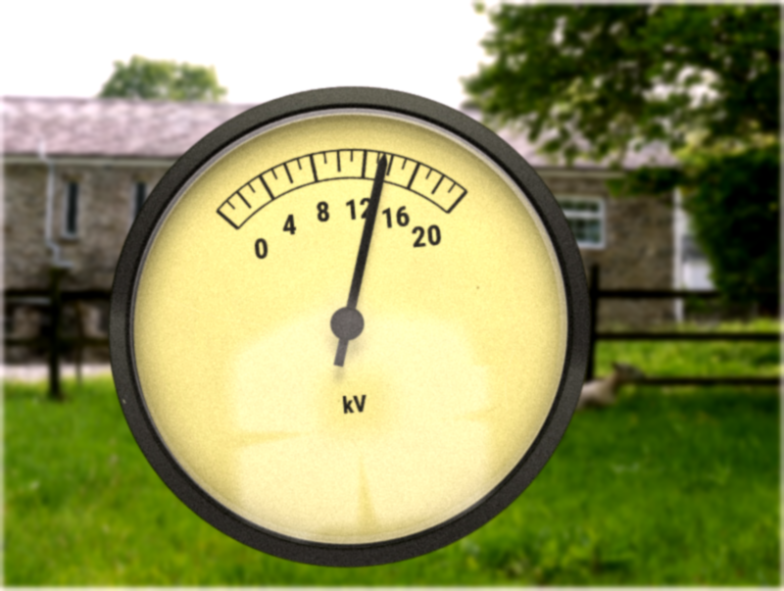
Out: kV 13.5
